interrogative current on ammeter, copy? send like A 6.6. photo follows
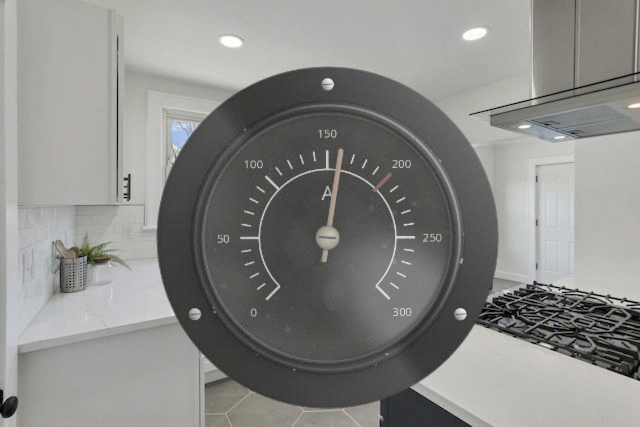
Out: A 160
